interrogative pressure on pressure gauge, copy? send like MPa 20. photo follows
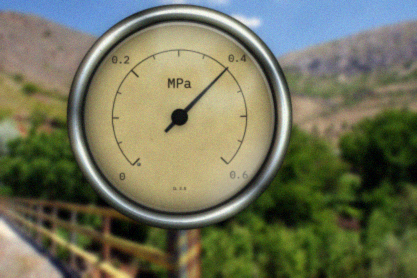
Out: MPa 0.4
